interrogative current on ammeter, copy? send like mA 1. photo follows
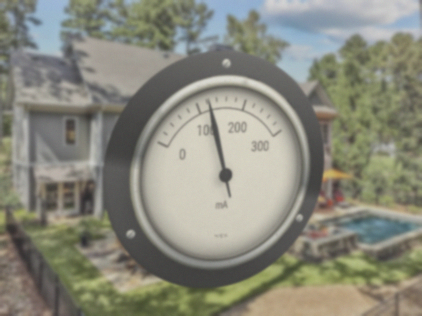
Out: mA 120
